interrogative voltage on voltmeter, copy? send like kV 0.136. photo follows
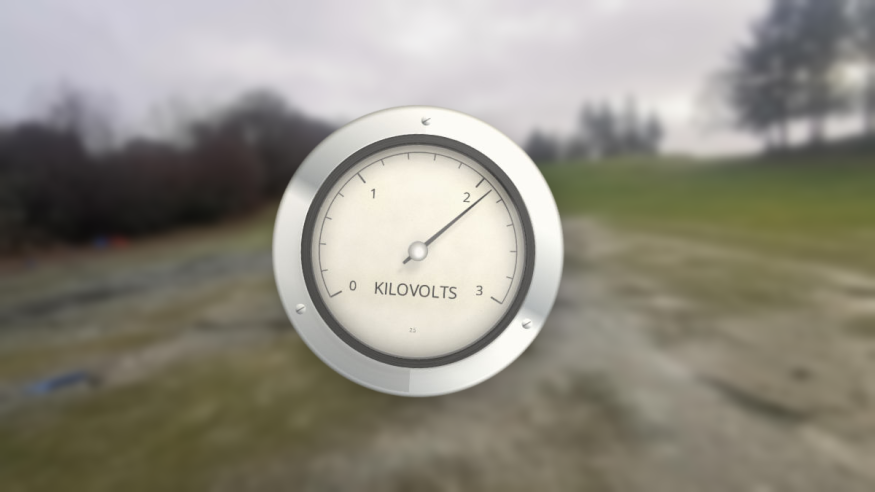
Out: kV 2.1
